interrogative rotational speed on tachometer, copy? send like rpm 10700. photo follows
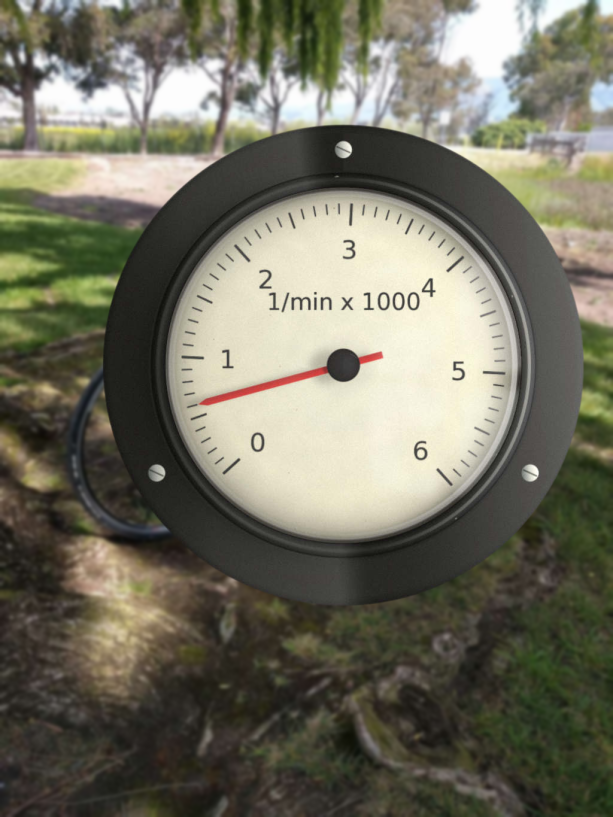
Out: rpm 600
